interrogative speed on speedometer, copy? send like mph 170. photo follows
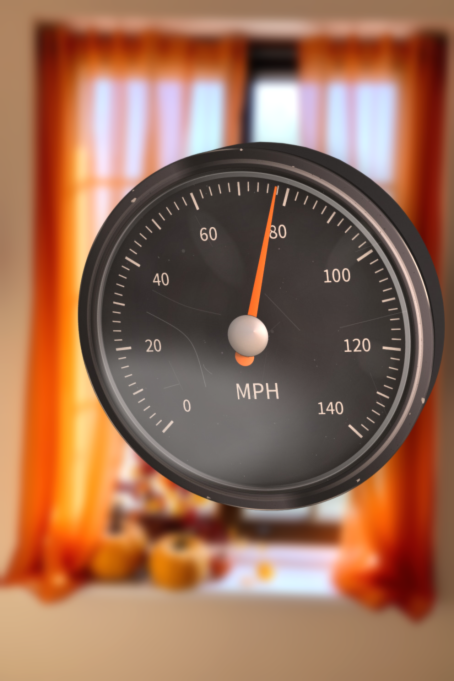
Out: mph 78
